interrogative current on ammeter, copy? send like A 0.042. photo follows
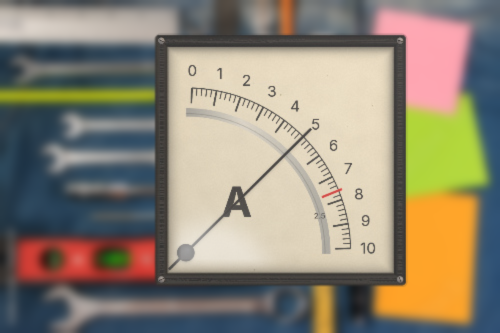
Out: A 5
